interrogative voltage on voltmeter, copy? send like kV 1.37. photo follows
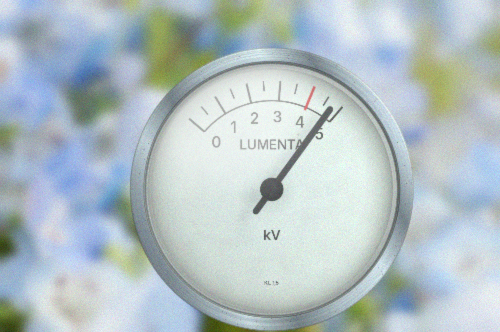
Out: kV 4.75
